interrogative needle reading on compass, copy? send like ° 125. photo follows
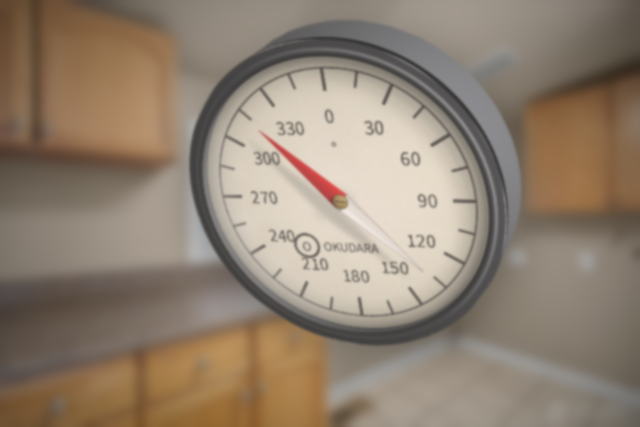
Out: ° 315
